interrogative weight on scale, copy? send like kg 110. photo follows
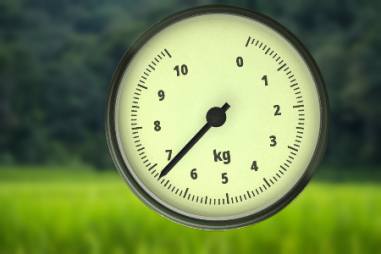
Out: kg 6.7
